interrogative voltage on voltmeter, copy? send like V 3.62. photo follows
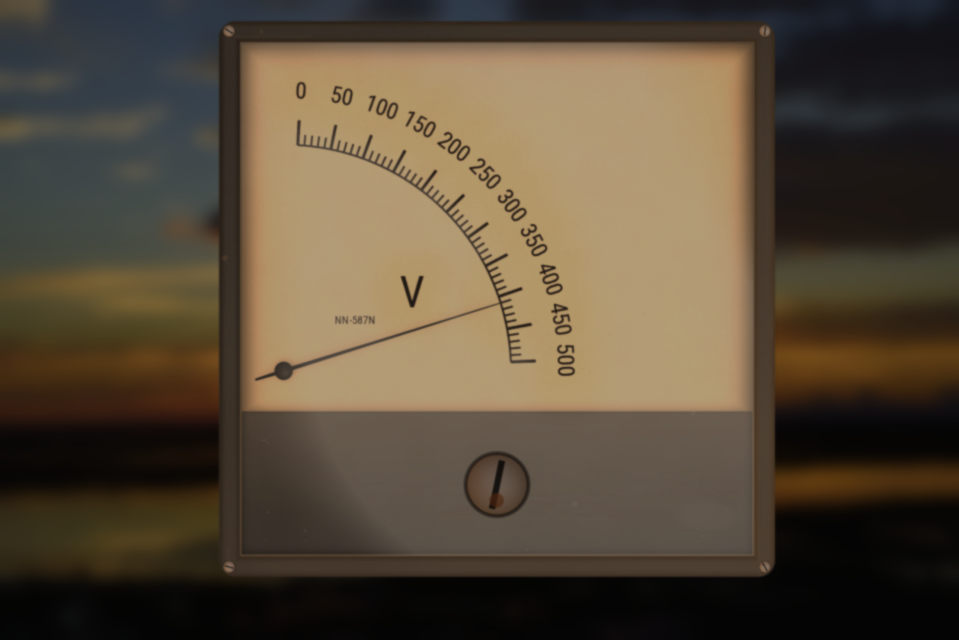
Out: V 410
